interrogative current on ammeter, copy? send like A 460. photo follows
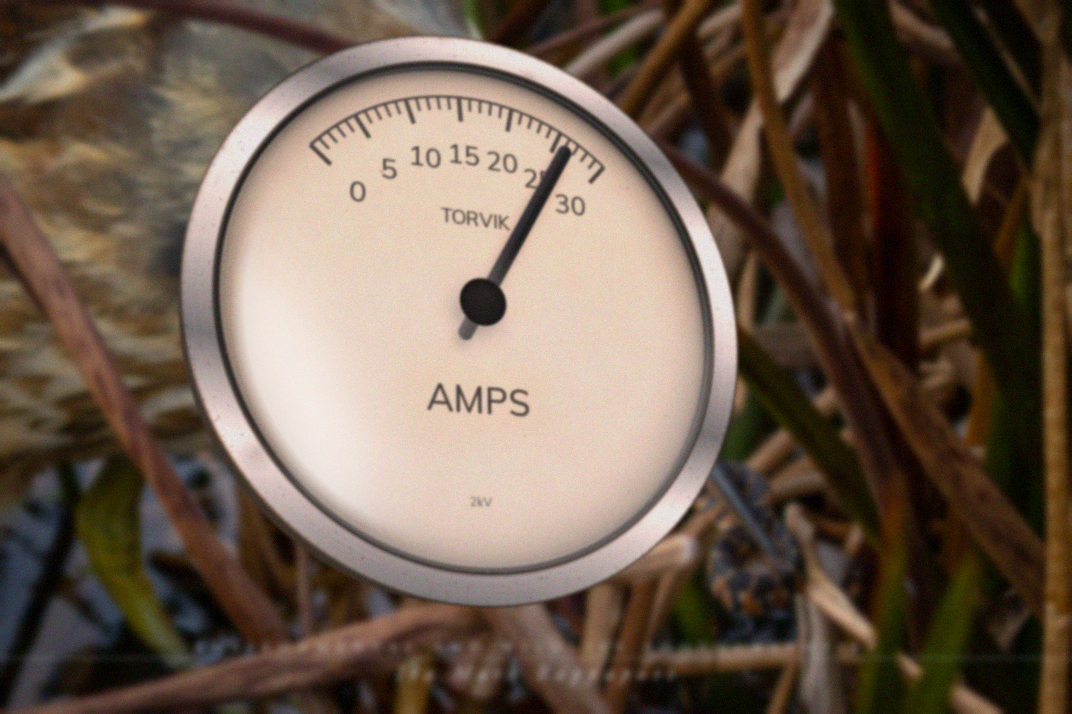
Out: A 26
